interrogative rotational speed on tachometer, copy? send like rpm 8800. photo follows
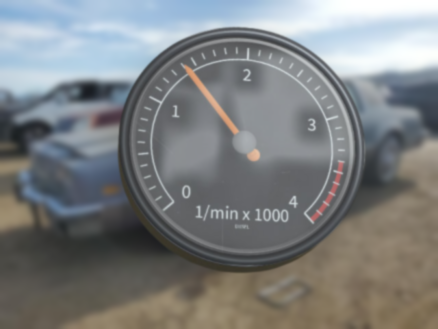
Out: rpm 1400
